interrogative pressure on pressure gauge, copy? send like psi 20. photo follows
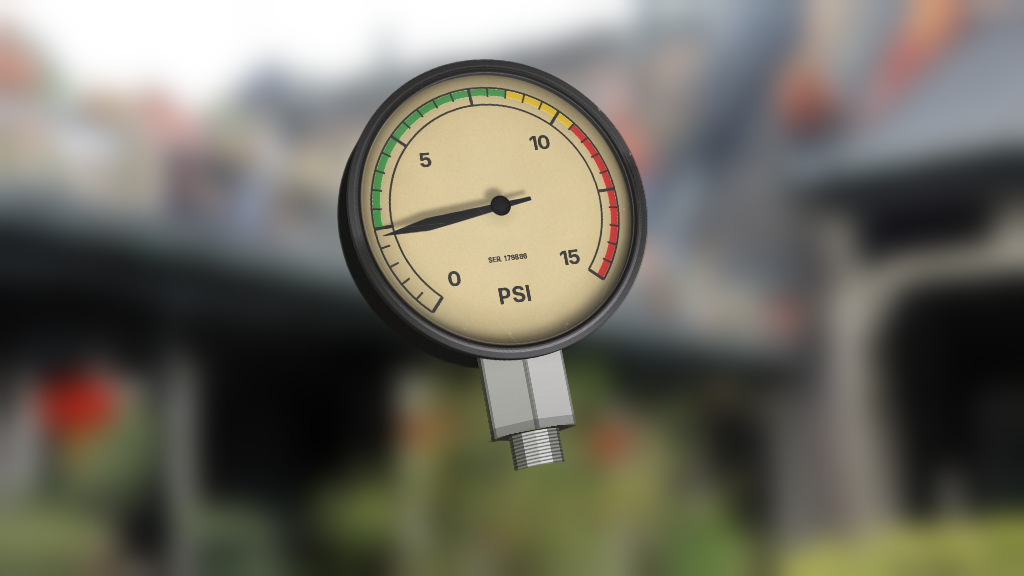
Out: psi 2.25
